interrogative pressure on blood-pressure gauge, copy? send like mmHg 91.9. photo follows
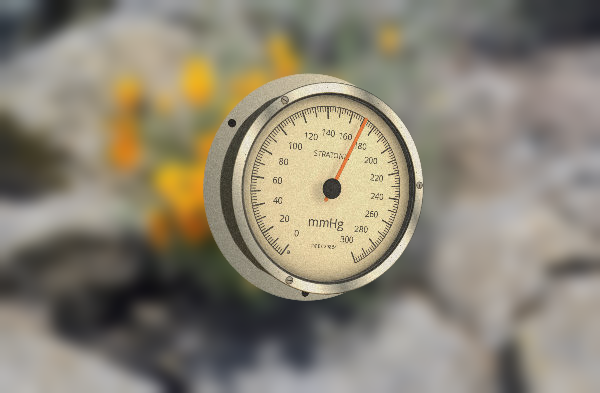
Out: mmHg 170
